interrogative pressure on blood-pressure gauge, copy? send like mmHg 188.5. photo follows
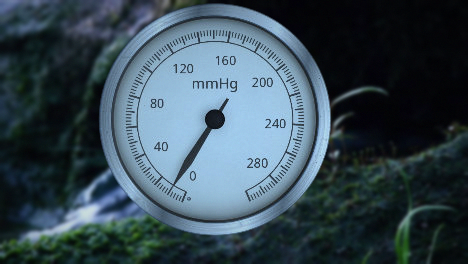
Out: mmHg 10
